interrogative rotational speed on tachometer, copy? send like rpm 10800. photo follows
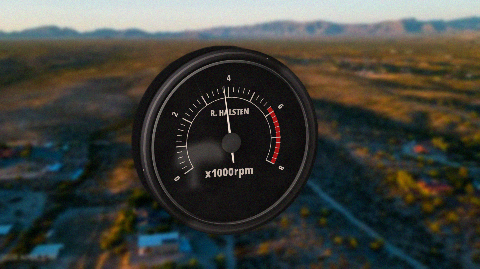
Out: rpm 3800
